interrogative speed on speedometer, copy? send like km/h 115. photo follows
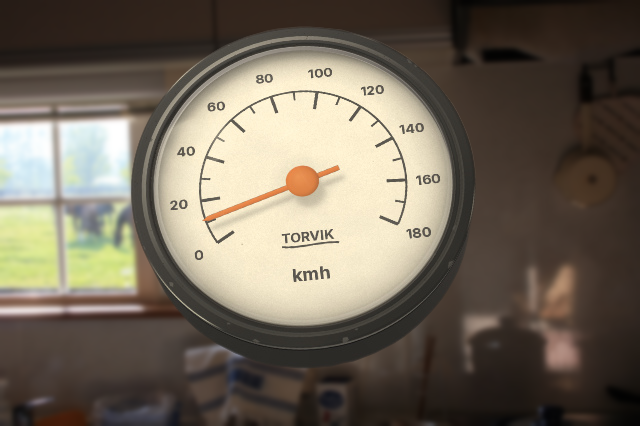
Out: km/h 10
